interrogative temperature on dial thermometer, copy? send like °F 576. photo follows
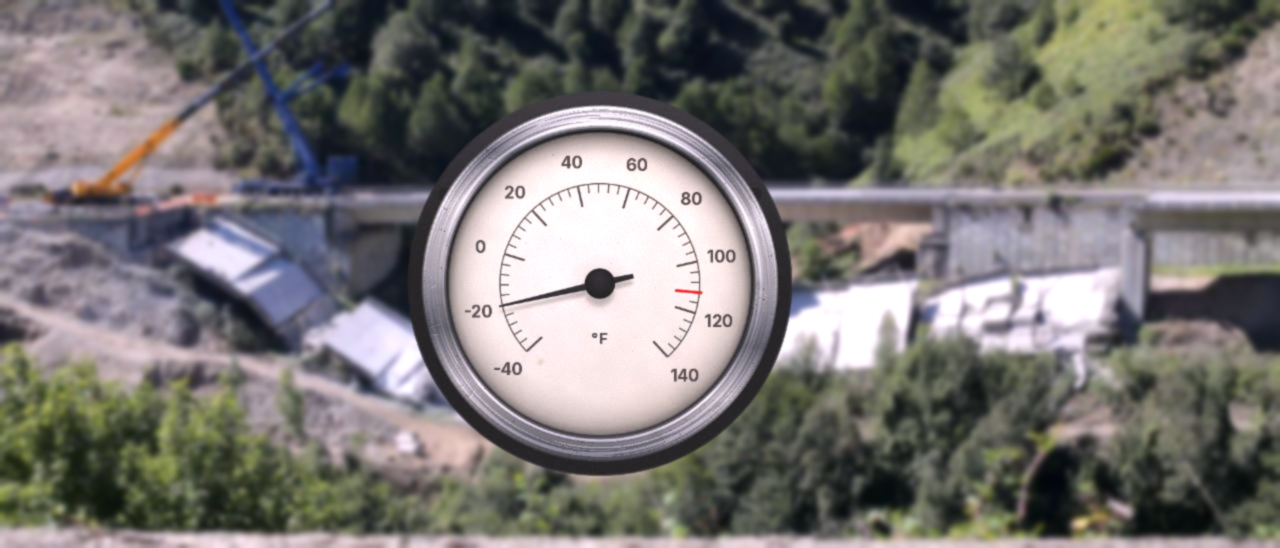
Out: °F -20
